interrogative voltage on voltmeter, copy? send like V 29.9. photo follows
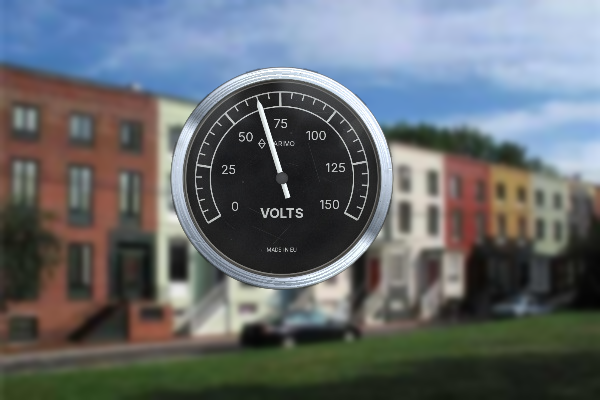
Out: V 65
